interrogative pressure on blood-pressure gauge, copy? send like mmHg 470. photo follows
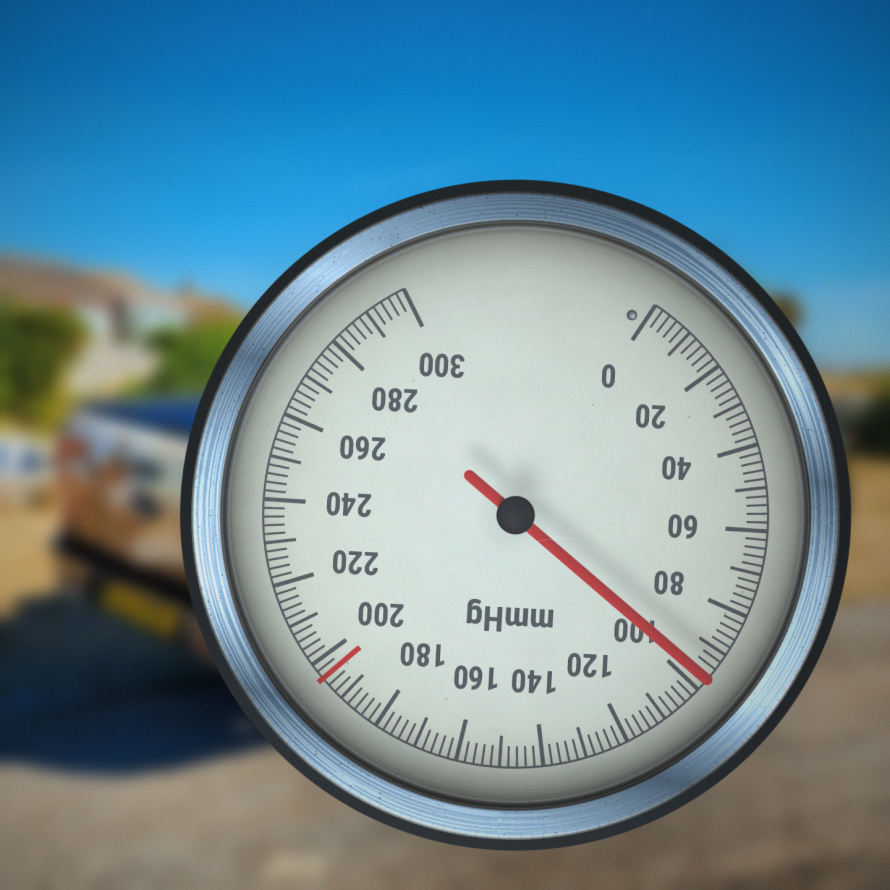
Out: mmHg 97
